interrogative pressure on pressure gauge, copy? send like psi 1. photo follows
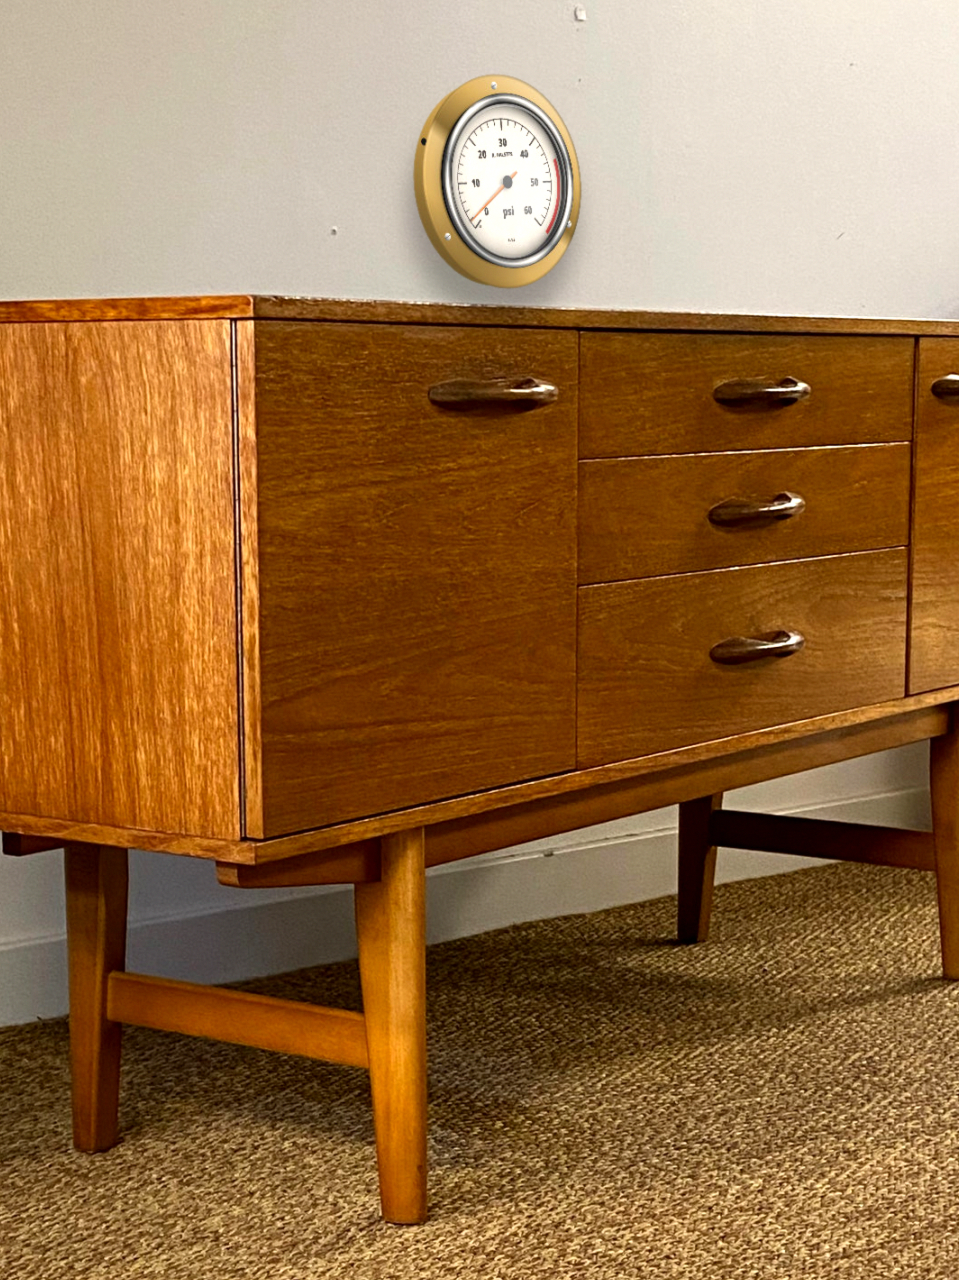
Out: psi 2
